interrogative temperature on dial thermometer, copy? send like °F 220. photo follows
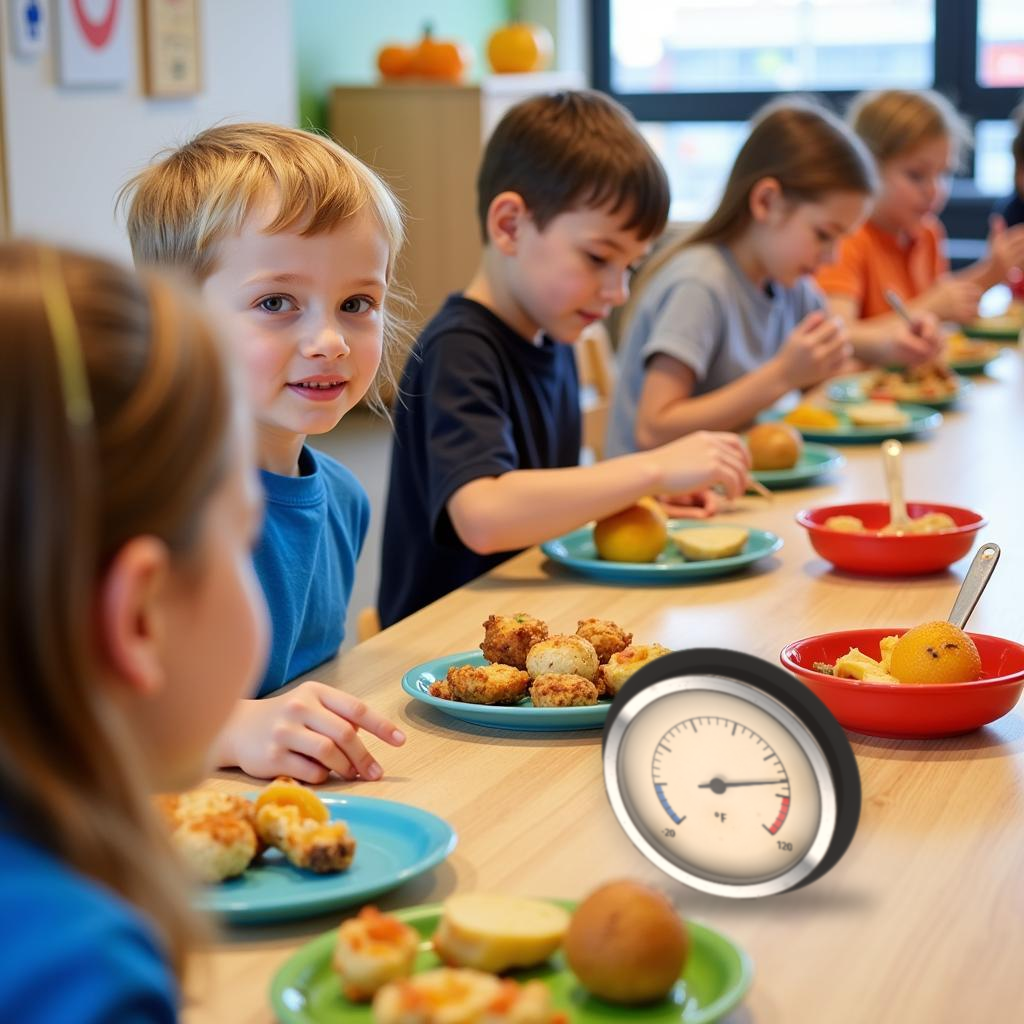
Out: °F 92
